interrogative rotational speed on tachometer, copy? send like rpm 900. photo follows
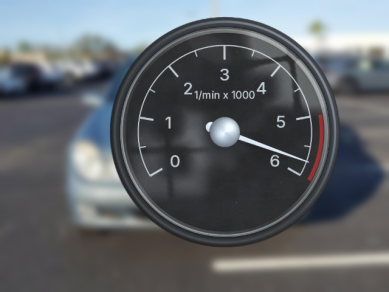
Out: rpm 5750
